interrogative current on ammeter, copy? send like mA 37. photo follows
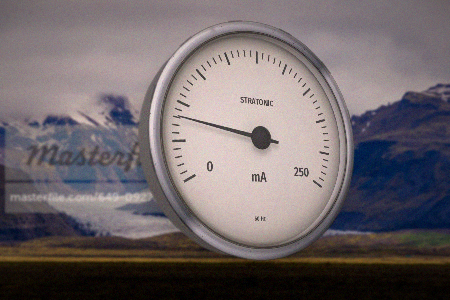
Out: mA 40
